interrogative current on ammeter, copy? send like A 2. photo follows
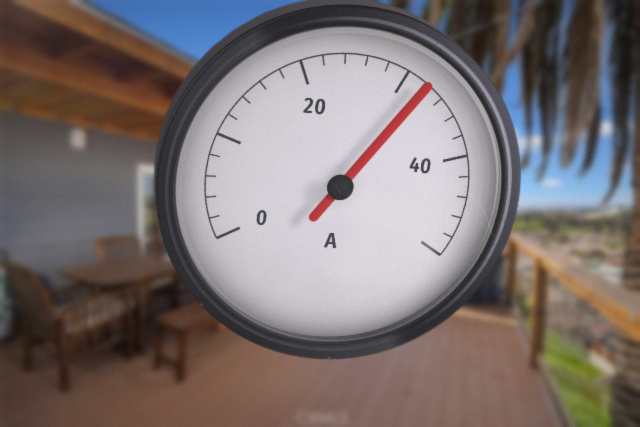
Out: A 32
